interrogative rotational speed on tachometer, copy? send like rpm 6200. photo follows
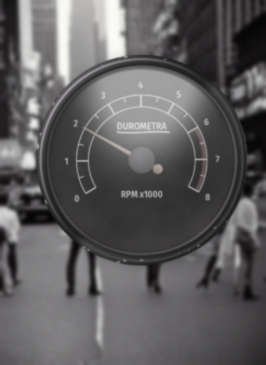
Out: rpm 2000
